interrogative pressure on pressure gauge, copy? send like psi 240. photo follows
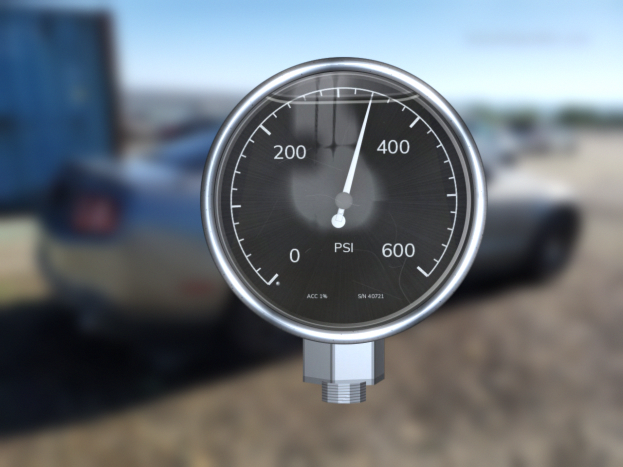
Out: psi 340
